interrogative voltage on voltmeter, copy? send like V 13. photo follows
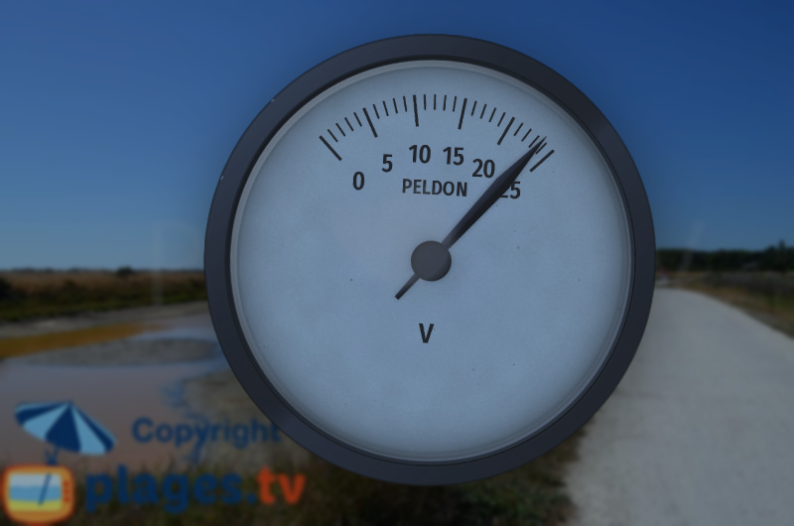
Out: V 23.5
